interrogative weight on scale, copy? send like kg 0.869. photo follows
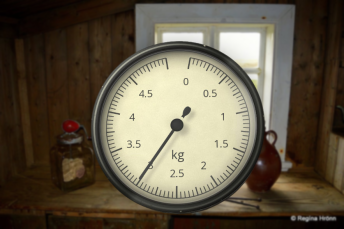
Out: kg 3
